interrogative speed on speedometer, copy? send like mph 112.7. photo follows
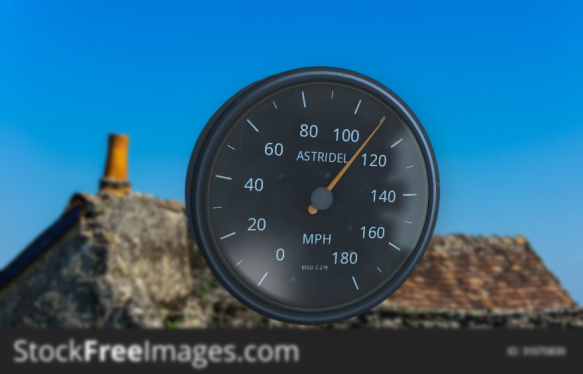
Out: mph 110
